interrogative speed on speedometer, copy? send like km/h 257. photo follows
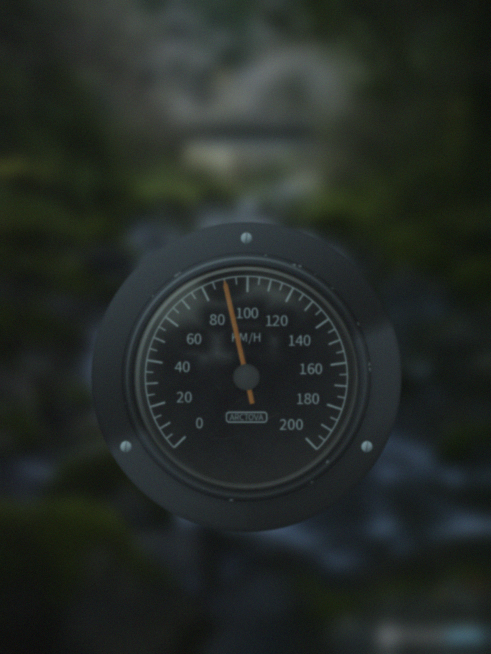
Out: km/h 90
